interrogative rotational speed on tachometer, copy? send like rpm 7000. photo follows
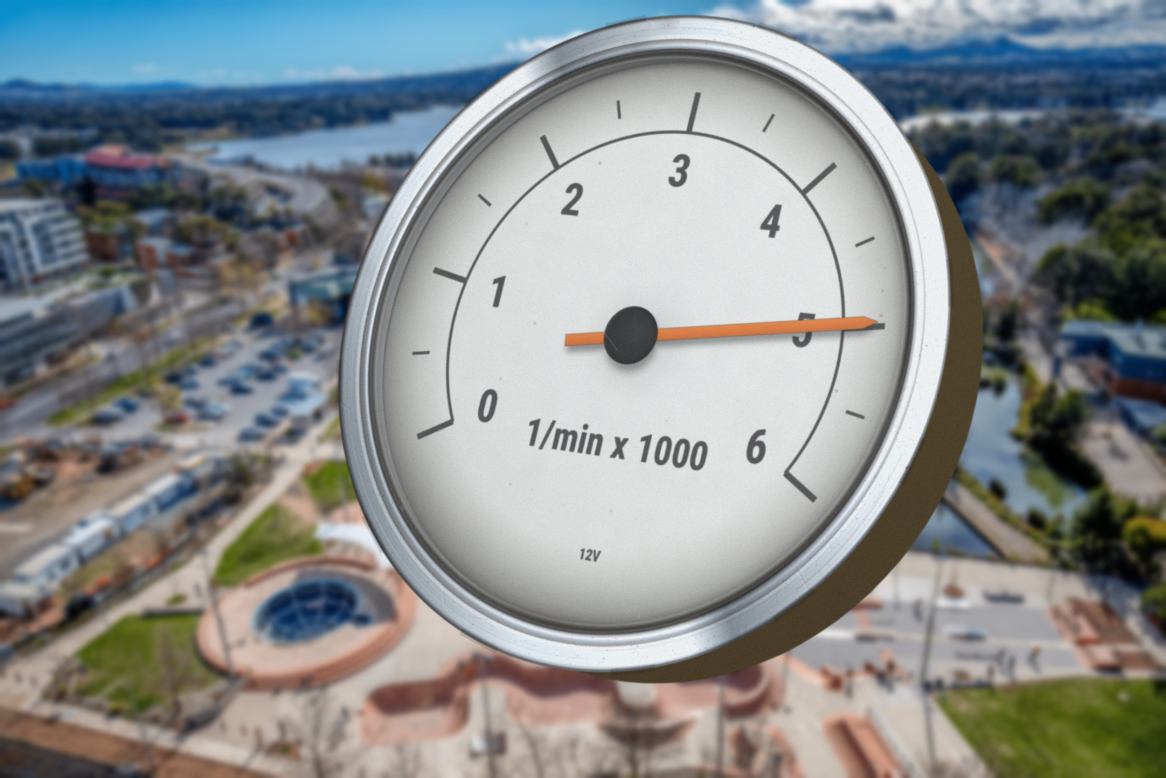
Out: rpm 5000
